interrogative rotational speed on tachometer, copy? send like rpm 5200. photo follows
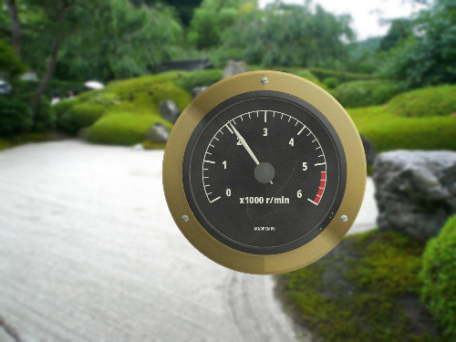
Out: rpm 2100
